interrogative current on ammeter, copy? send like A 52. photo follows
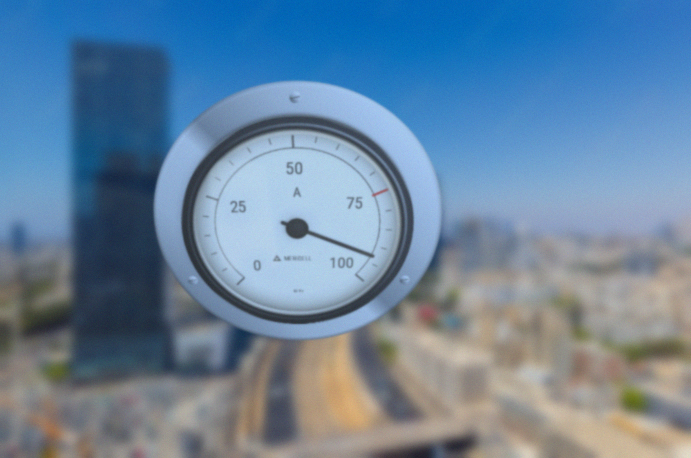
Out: A 92.5
